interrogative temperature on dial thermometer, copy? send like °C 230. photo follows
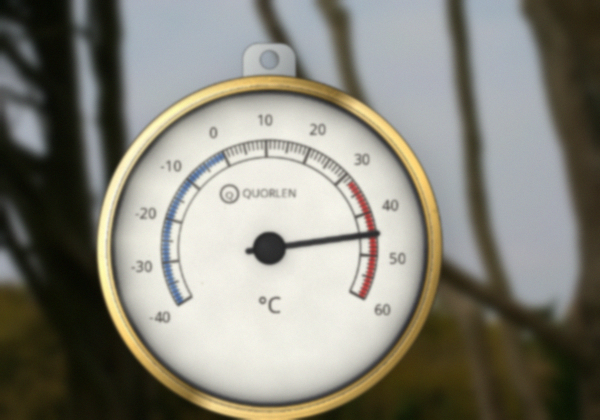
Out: °C 45
